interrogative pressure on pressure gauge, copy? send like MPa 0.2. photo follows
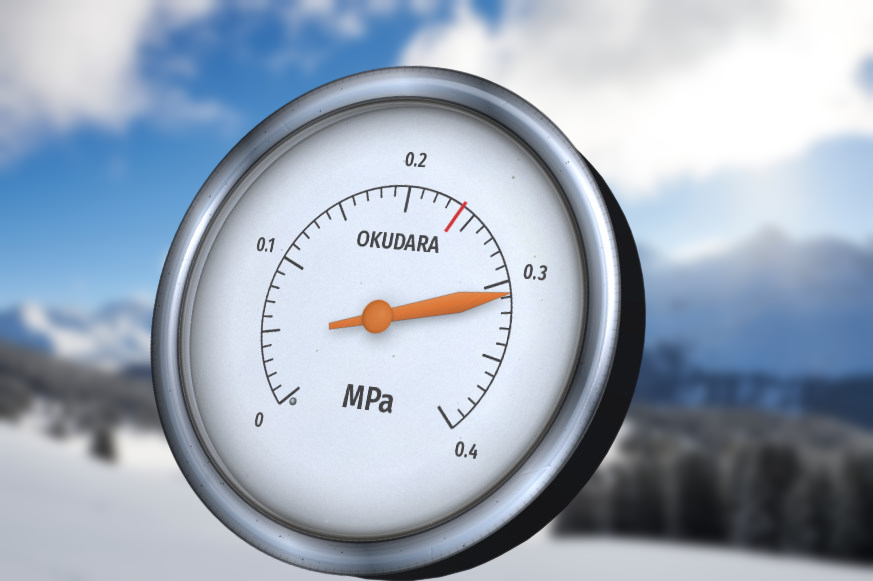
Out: MPa 0.31
